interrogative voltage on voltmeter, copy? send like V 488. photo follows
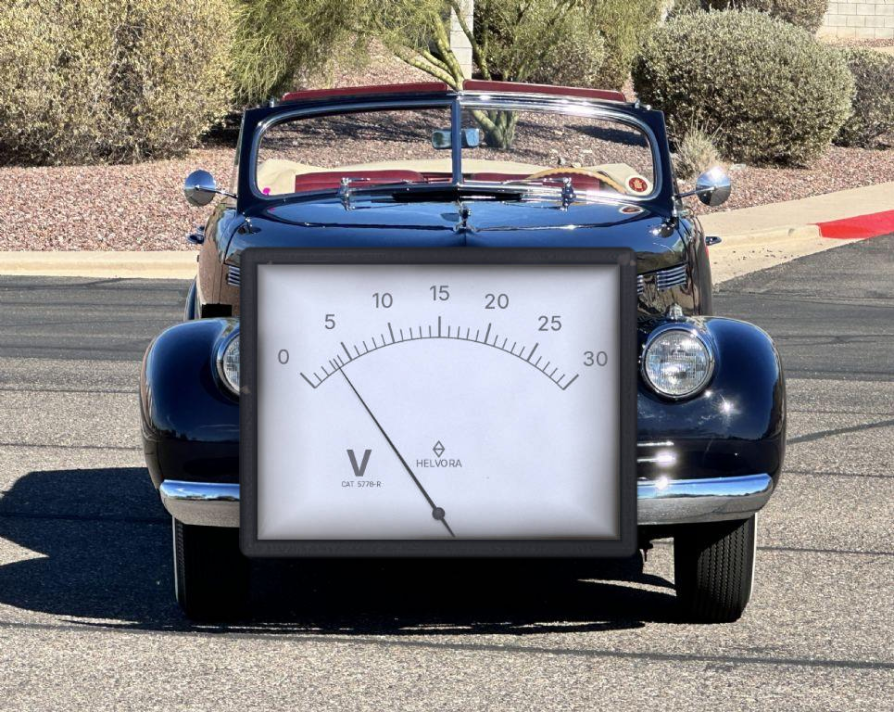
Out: V 3.5
